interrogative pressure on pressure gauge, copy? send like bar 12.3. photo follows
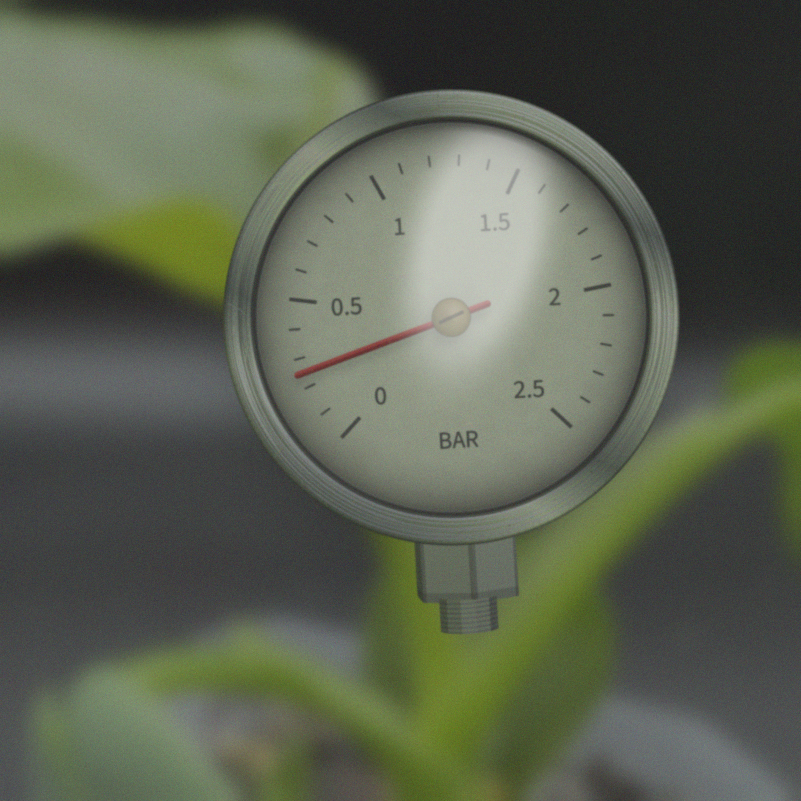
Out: bar 0.25
